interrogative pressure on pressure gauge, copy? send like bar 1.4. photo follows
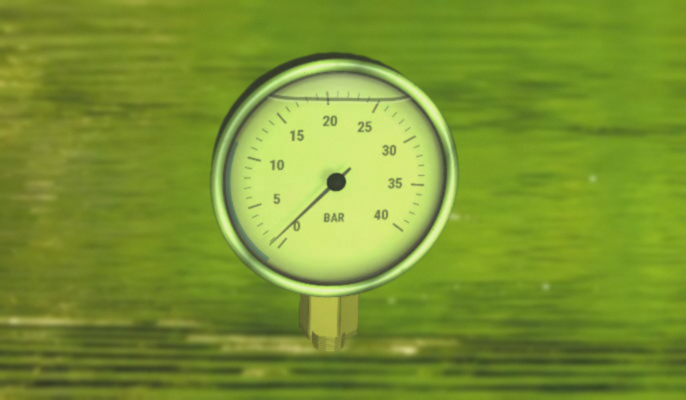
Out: bar 1
